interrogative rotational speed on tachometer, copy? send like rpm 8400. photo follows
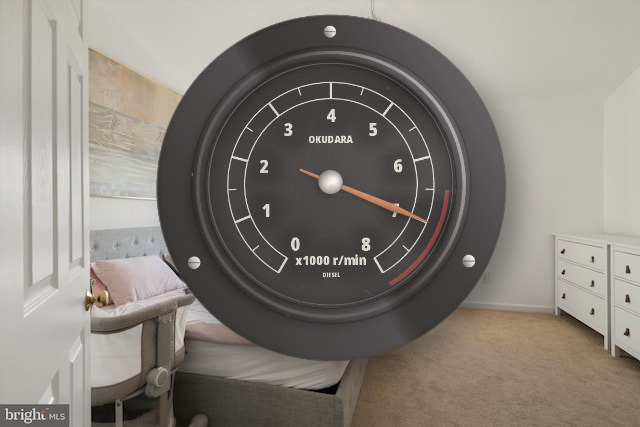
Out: rpm 7000
